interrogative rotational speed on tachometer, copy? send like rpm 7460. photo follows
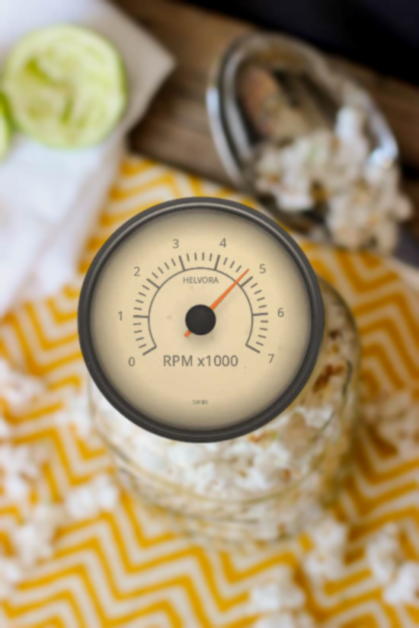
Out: rpm 4800
